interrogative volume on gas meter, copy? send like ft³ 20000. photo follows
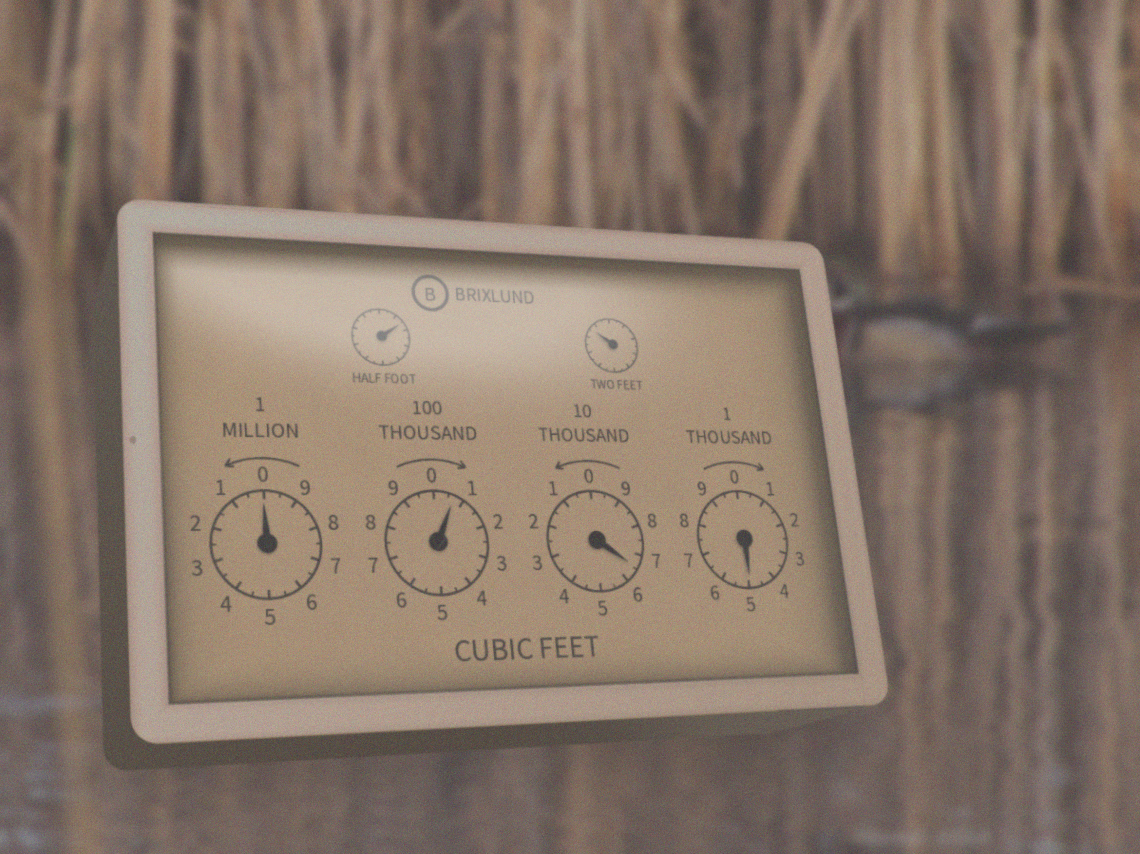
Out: ft³ 6500
